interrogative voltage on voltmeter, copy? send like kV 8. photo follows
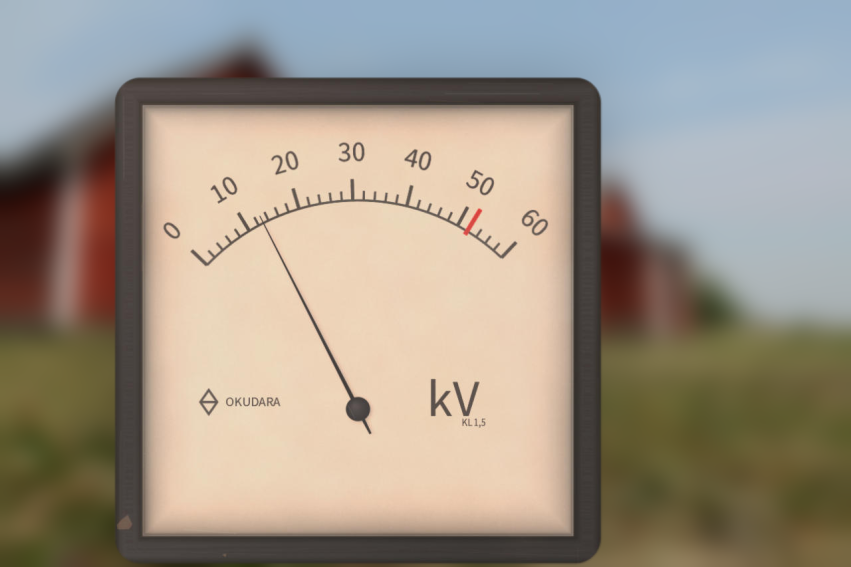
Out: kV 13
